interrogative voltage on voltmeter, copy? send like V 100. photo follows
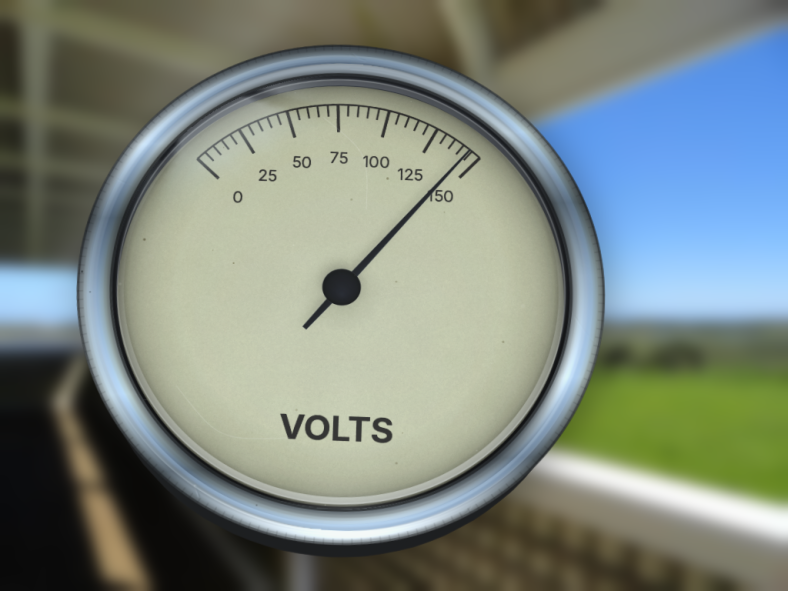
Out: V 145
